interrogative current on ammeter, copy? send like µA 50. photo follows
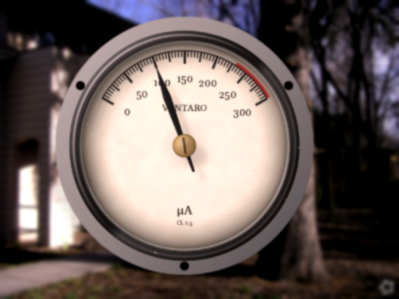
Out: µA 100
